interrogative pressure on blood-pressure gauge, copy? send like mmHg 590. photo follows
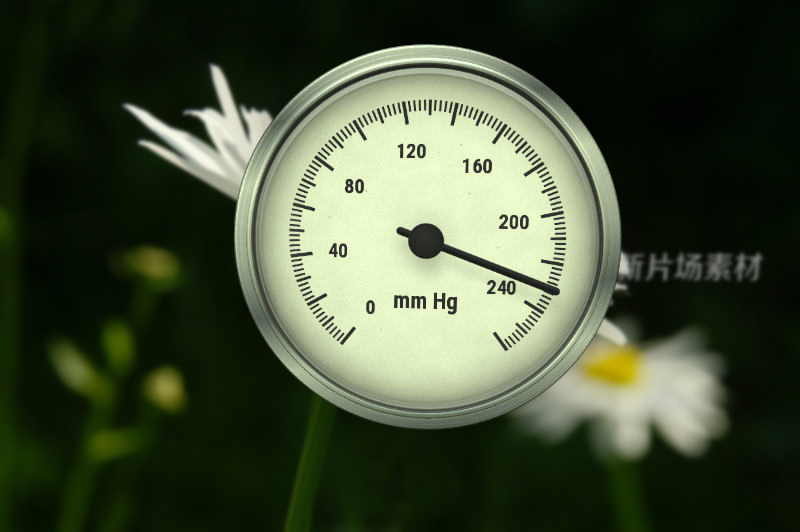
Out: mmHg 230
